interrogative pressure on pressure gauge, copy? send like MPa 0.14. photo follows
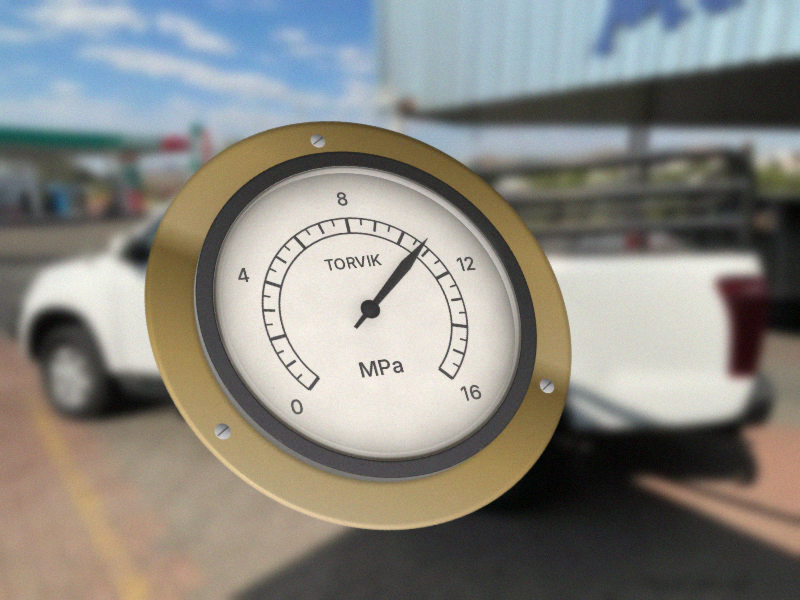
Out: MPa 10.75
